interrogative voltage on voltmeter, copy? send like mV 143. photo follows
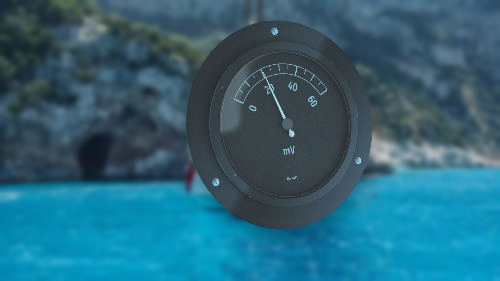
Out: mV 20
